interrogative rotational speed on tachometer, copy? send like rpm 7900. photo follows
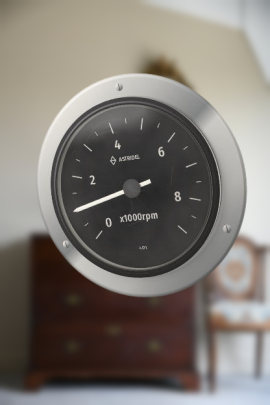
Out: rpm 1000
